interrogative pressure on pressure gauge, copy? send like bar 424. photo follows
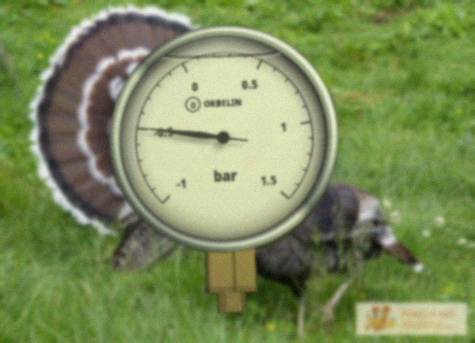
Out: bar -0.5
